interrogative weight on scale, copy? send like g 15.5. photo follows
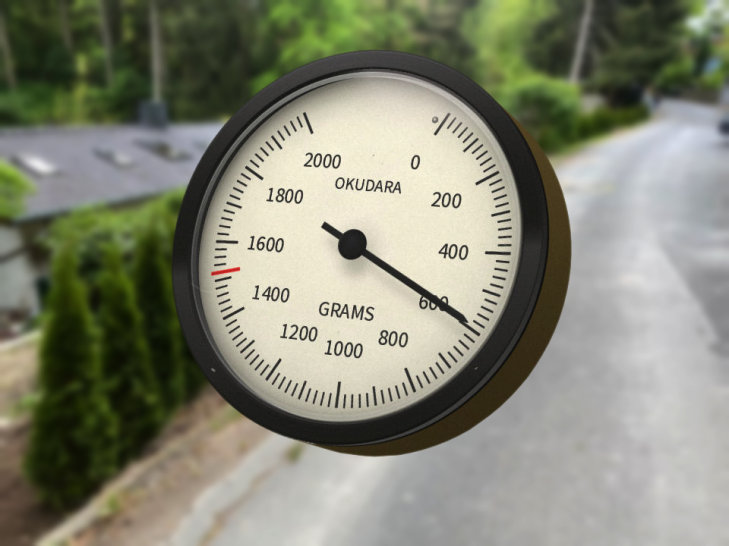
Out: g 590
